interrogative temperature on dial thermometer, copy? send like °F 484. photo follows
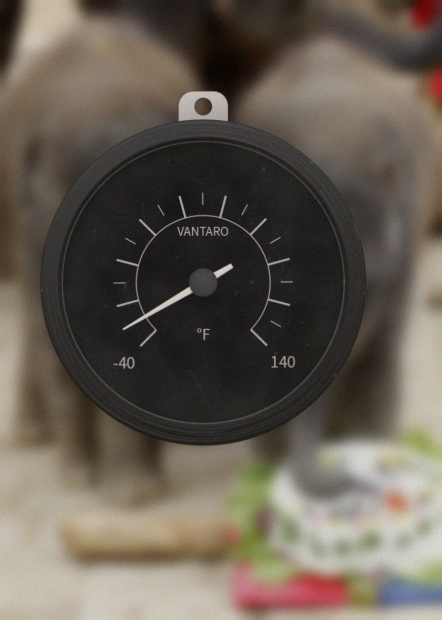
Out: °F -30
